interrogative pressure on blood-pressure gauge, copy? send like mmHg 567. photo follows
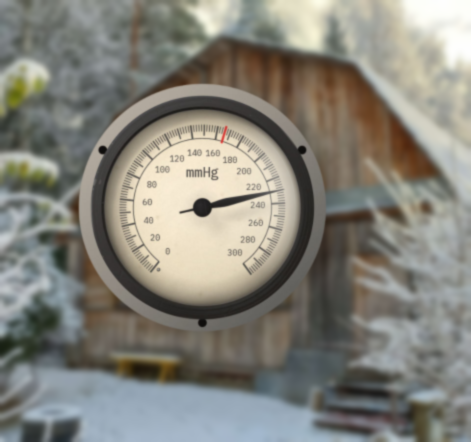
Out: mmHg 230
